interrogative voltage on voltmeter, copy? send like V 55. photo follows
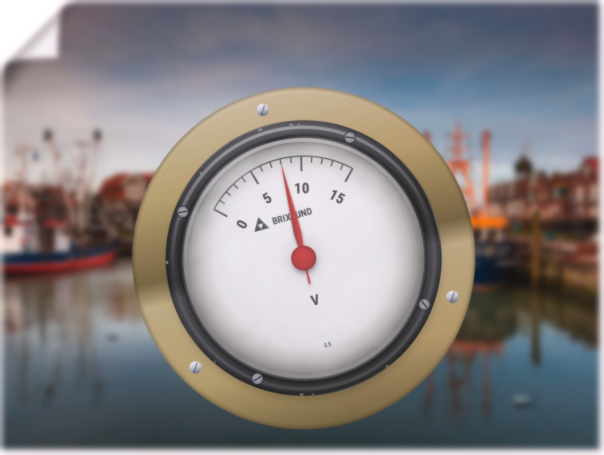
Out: V 8
